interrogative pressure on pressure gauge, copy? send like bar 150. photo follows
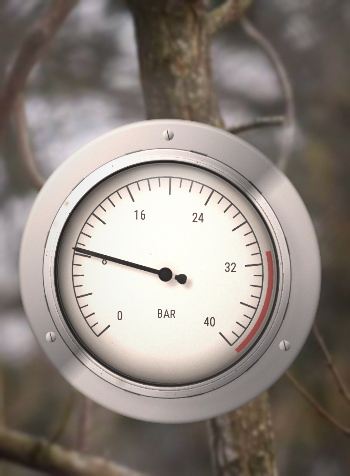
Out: bar 8.5
